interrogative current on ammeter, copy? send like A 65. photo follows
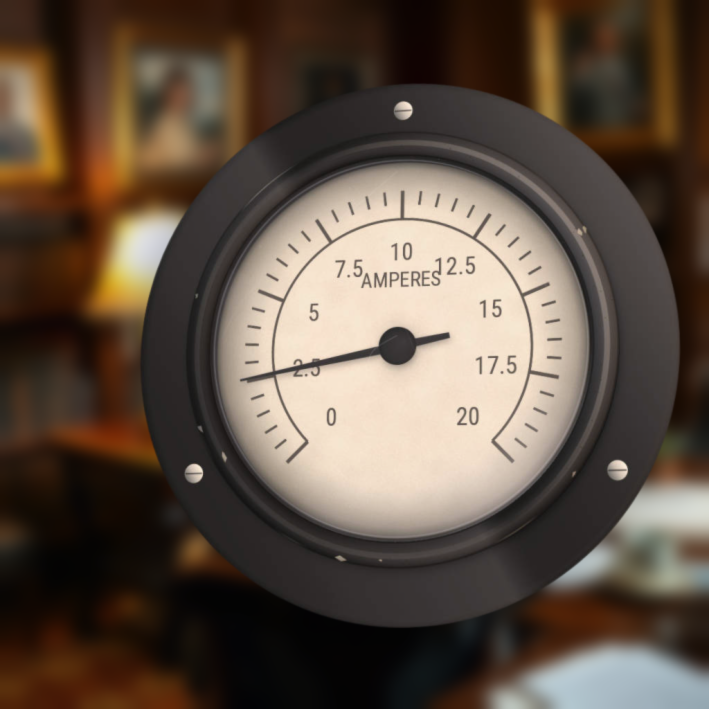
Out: A 2.5
